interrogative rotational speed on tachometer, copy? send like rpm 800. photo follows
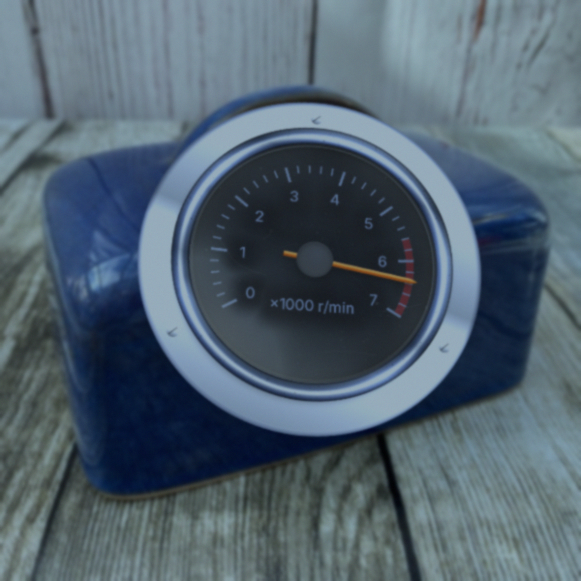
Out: rpm 6400
